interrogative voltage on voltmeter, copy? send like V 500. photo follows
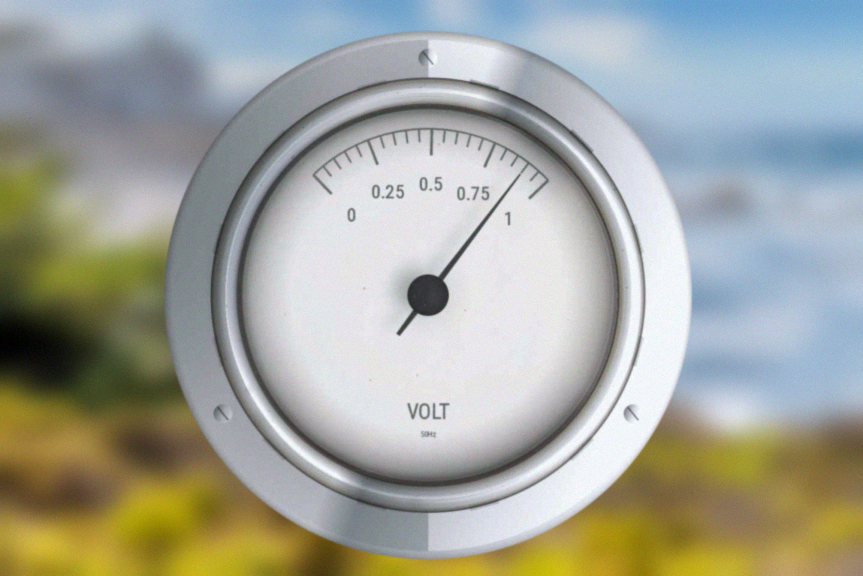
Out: V 0.9
